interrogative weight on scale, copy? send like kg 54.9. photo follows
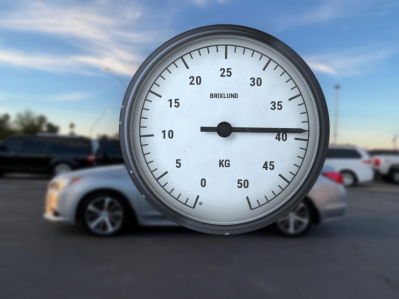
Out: kg 39
